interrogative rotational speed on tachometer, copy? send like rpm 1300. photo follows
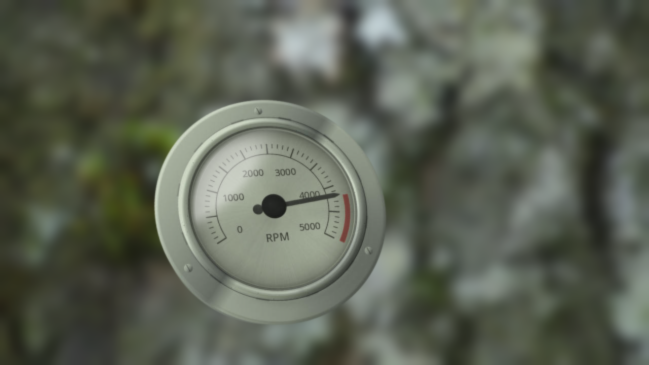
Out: rpm 4200
